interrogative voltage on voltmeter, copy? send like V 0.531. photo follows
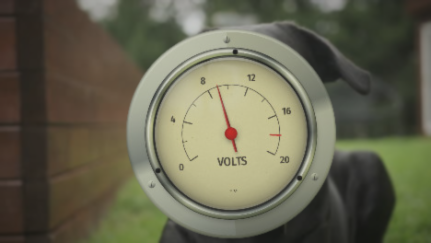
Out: V 9
